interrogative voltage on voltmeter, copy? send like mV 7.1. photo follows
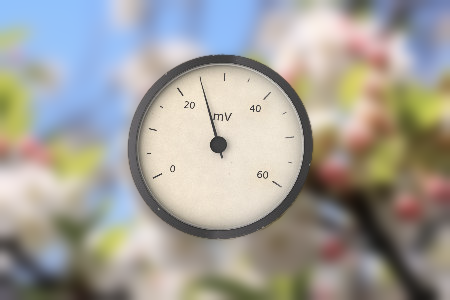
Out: mV 25
